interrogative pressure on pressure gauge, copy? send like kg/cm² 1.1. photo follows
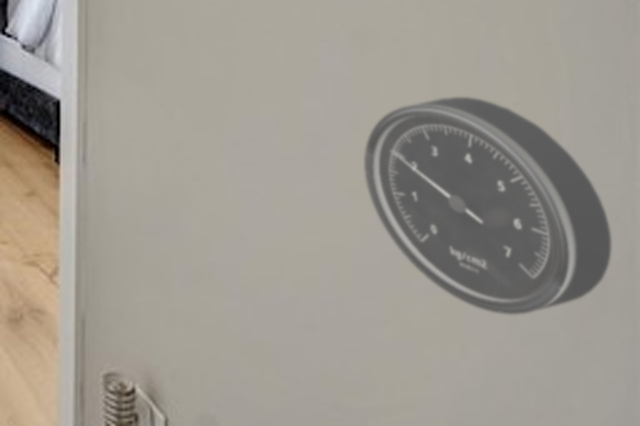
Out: kg/cm² 2
